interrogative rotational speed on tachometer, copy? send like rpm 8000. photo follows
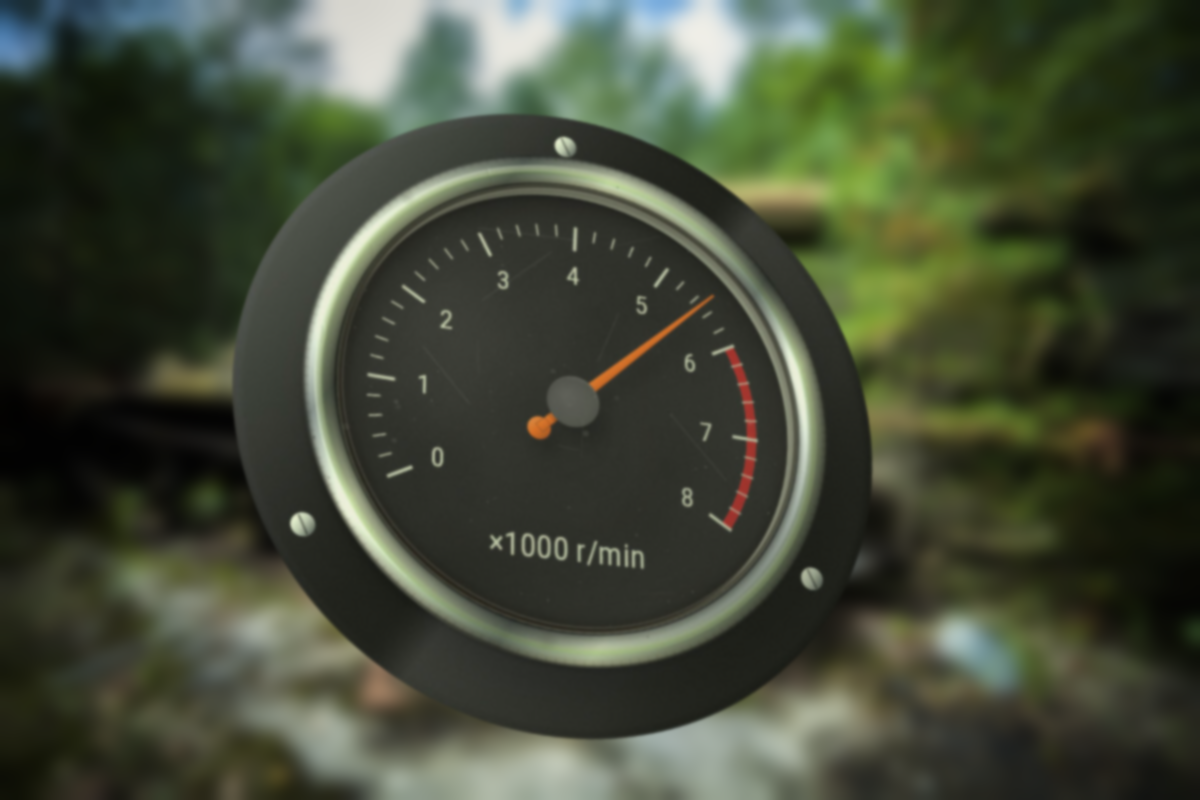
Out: rpm 5500
